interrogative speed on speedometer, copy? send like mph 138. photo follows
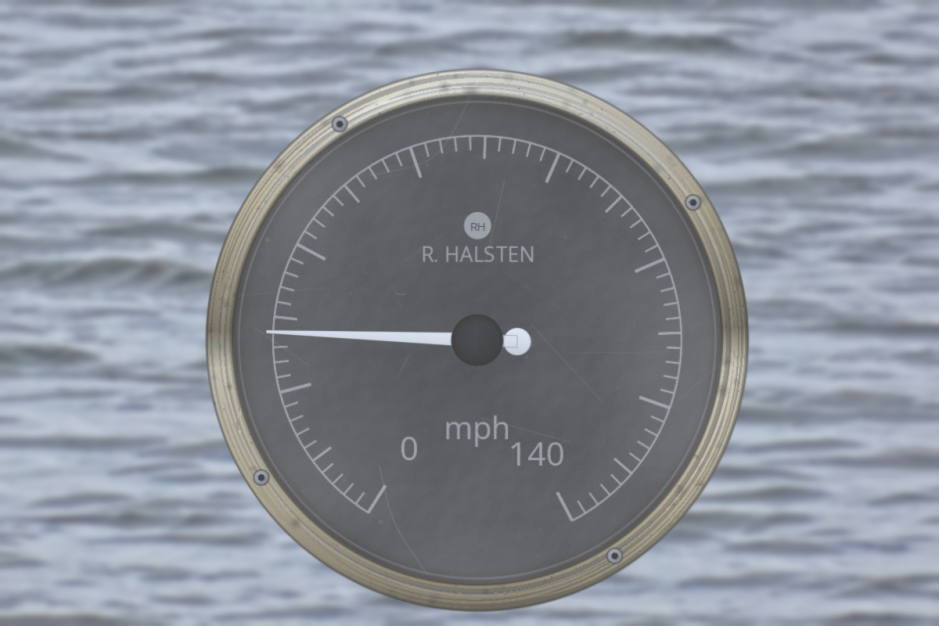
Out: mph 28
